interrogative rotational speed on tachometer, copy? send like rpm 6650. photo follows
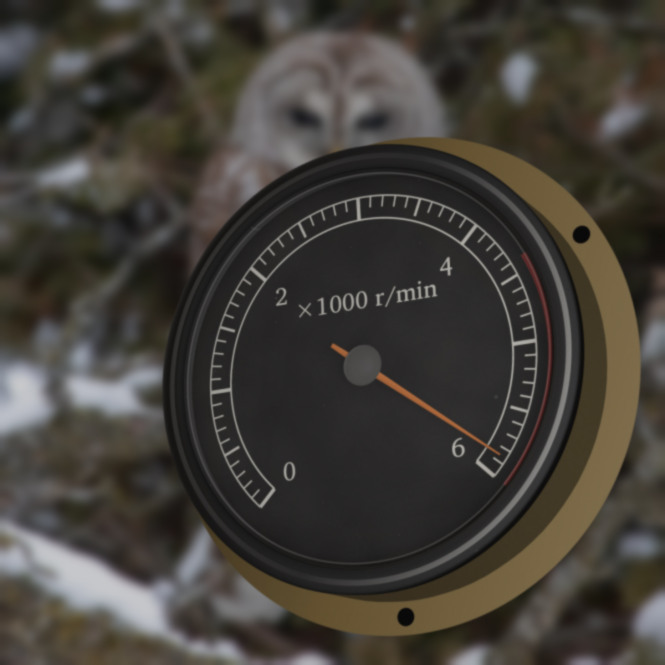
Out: rpm 5850
